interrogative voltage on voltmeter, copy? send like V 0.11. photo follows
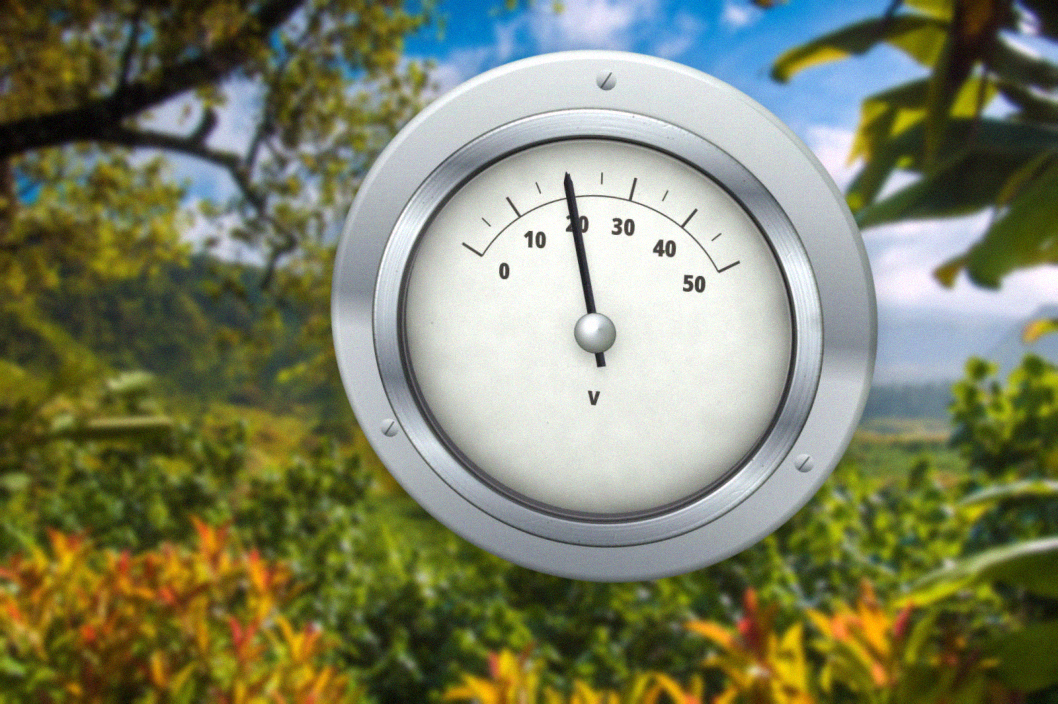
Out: V 20
